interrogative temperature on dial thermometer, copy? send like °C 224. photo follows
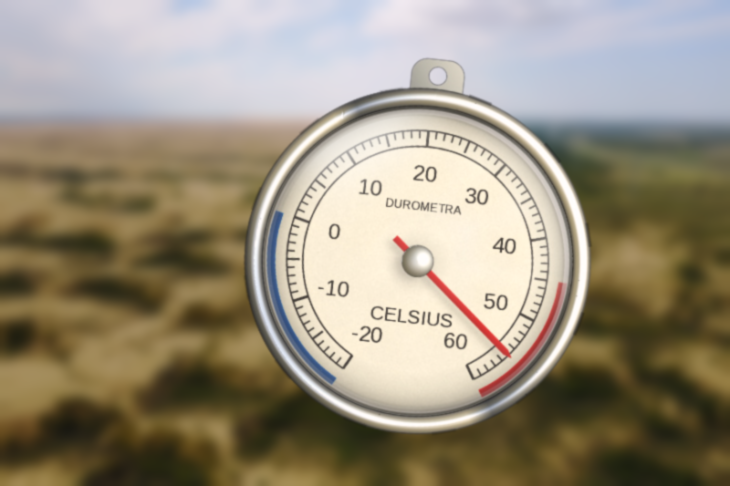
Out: °C 55
